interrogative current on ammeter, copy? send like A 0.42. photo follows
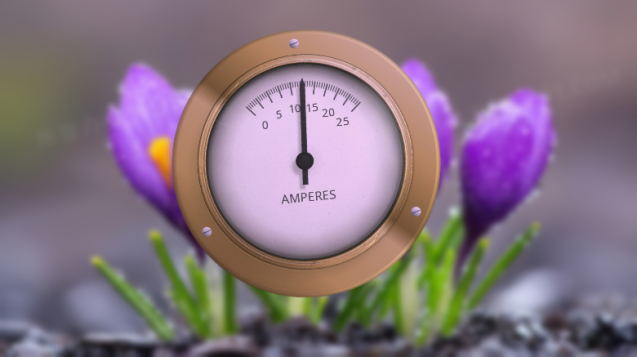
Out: A 12.5
